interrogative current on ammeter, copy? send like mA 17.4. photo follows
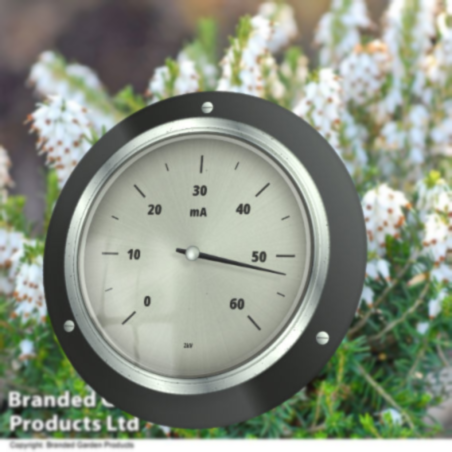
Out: mA 52.5
